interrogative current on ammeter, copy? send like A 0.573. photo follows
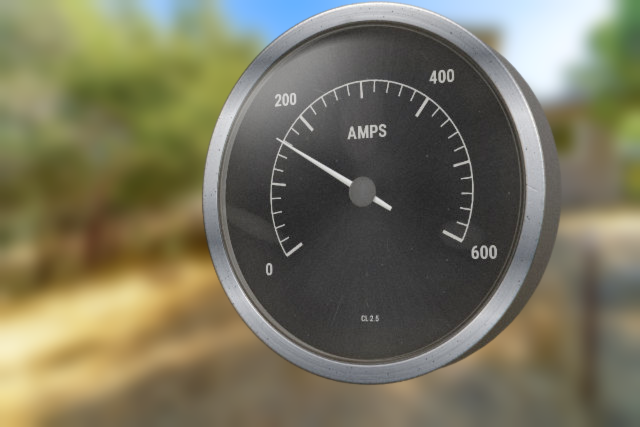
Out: A 160
